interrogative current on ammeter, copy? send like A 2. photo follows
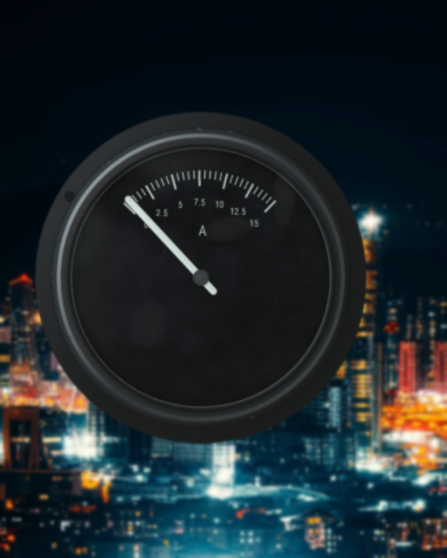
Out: A 0.5
